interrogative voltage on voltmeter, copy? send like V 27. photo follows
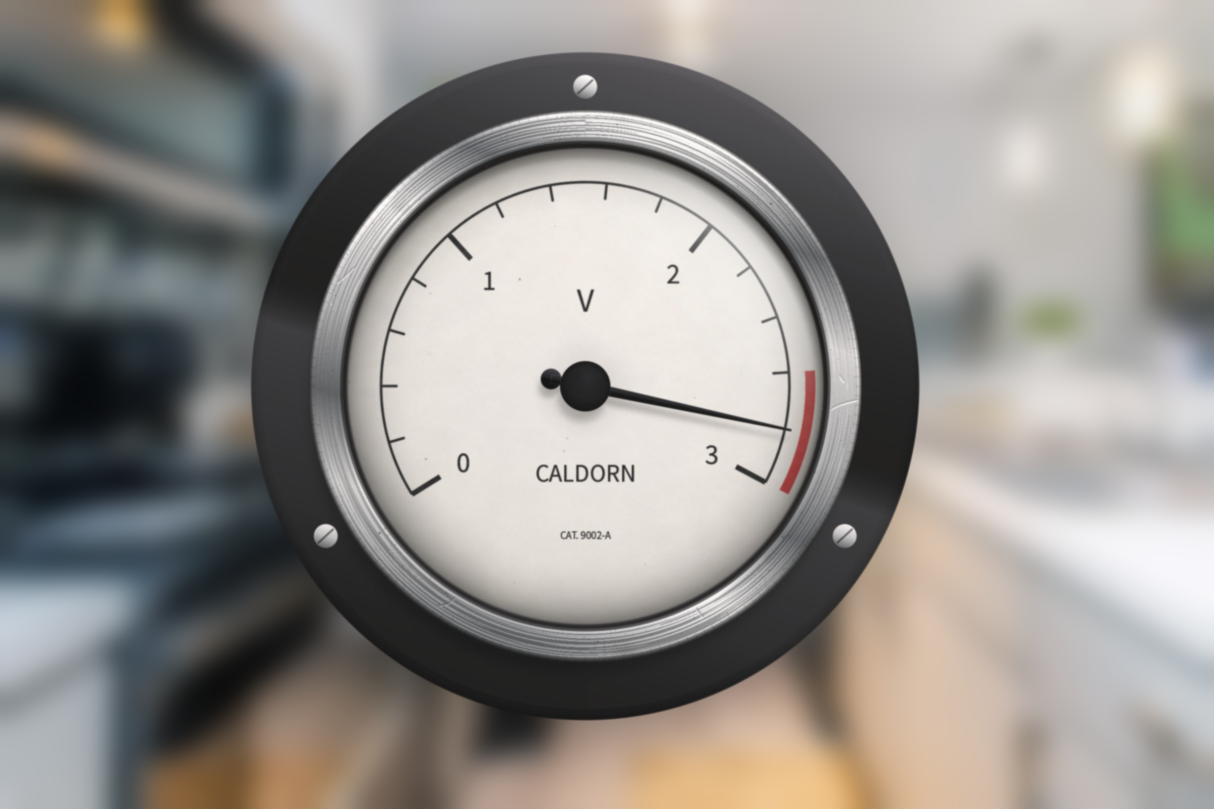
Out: V 2.8
